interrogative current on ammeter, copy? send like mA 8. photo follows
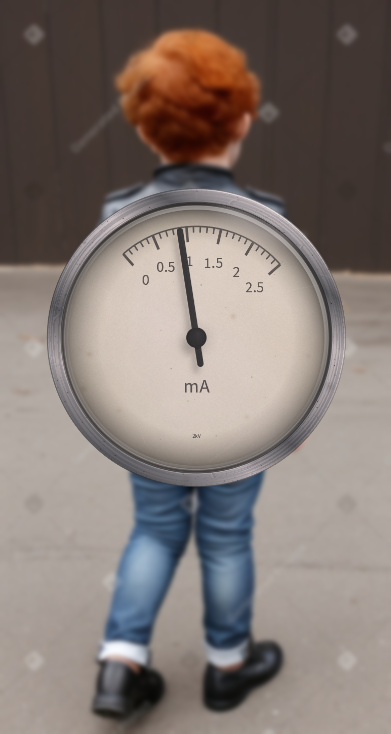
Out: mA 0.9
